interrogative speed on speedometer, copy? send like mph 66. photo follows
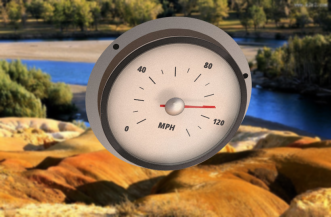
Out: mph 110
